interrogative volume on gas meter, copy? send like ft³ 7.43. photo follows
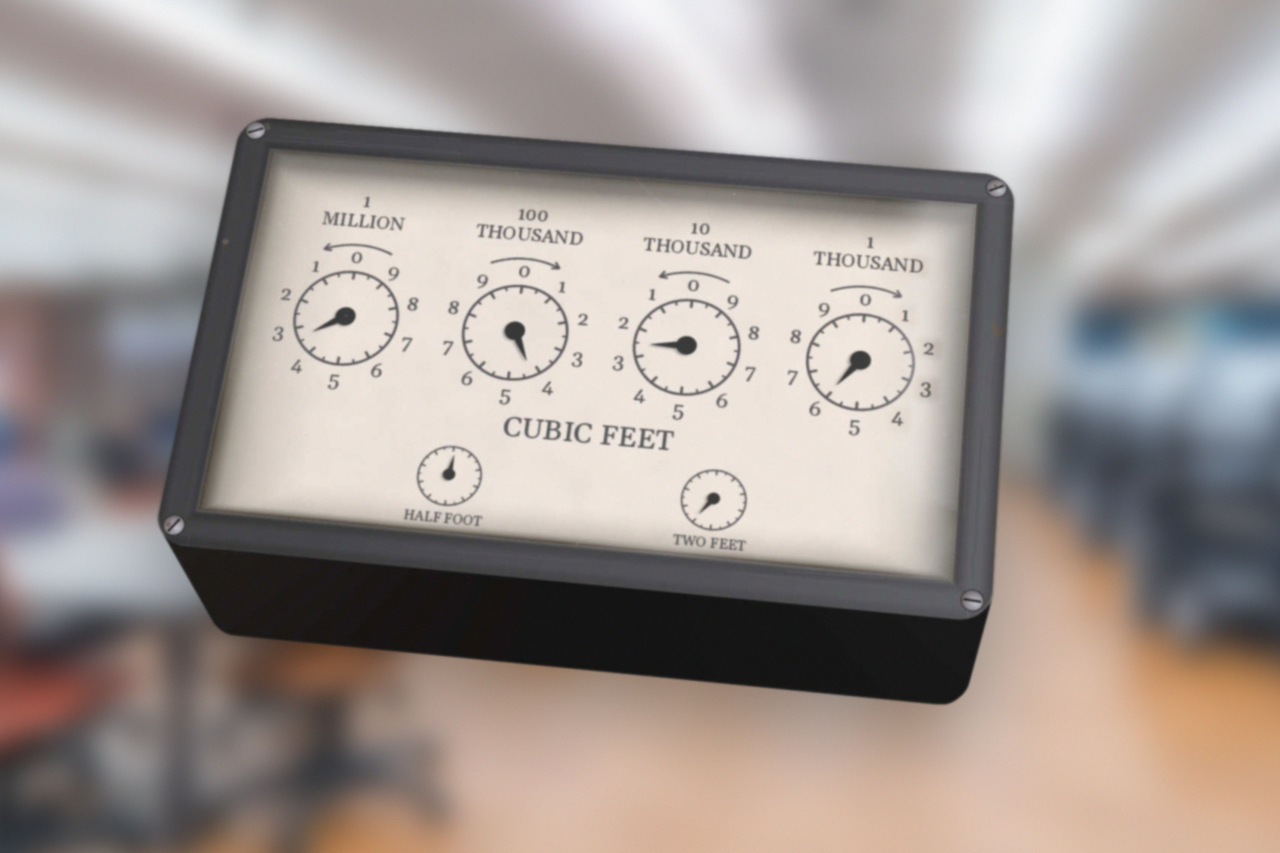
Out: ft³ 342600
